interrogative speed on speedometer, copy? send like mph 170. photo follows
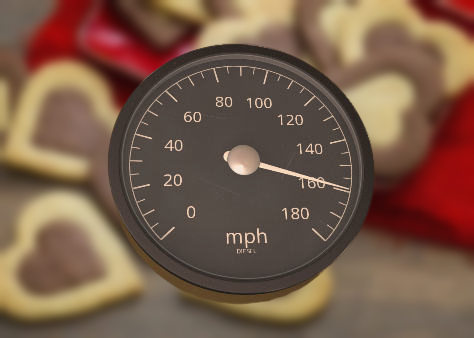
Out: mph 160
